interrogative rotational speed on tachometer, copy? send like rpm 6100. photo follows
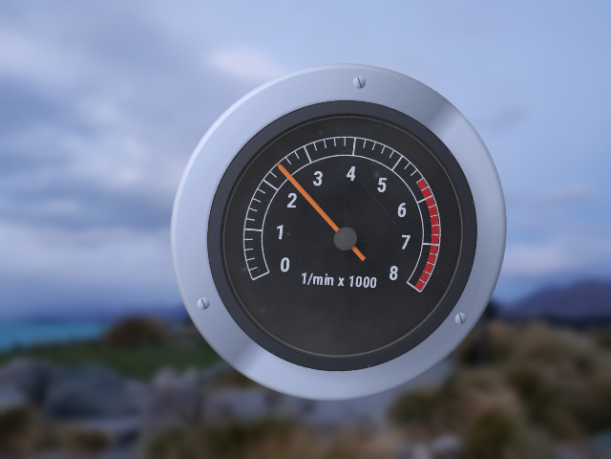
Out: rpm 2400
